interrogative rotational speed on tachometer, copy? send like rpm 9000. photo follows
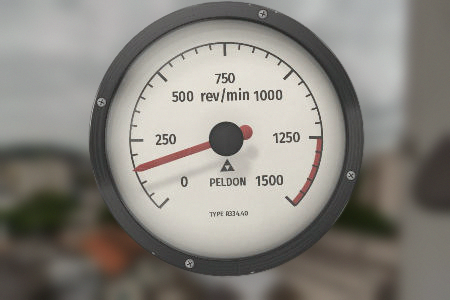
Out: rpm 150
